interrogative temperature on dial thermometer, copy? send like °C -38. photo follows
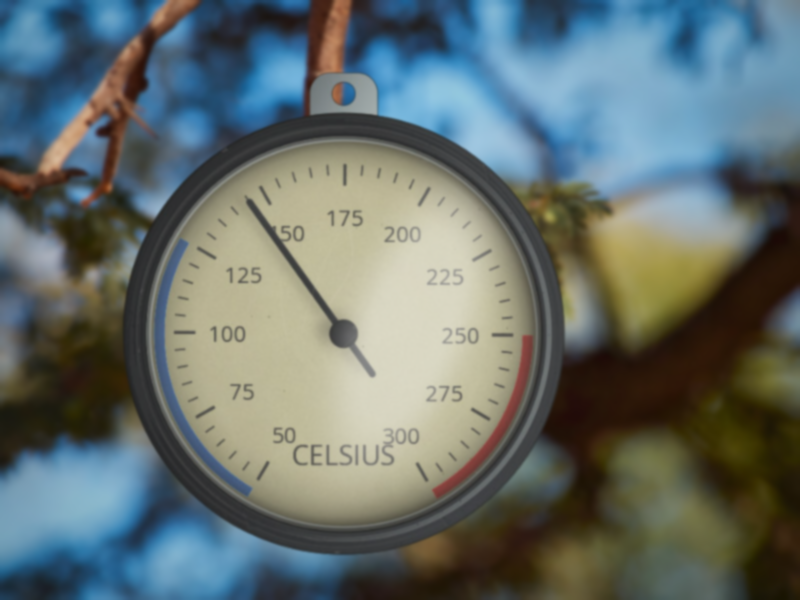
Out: °C 145
